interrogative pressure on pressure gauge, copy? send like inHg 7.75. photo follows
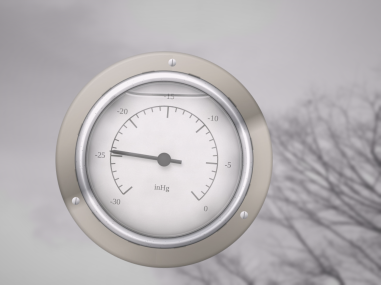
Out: inHg -24.5
